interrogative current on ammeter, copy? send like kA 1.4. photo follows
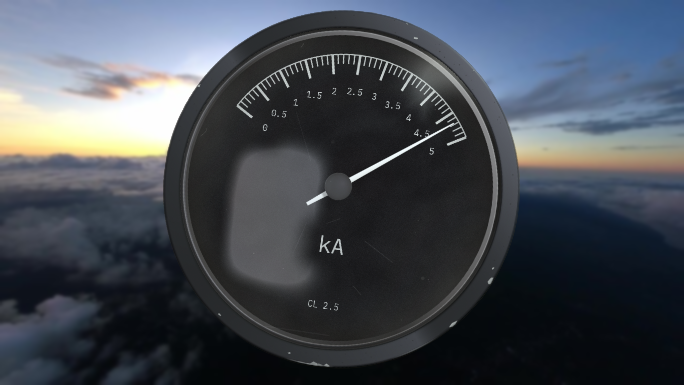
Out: kA 4.7
